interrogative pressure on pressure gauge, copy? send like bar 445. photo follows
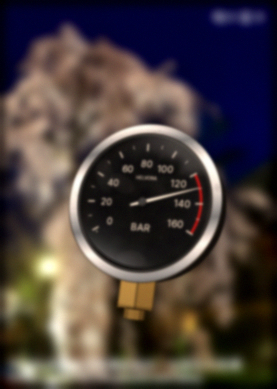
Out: bar 130
